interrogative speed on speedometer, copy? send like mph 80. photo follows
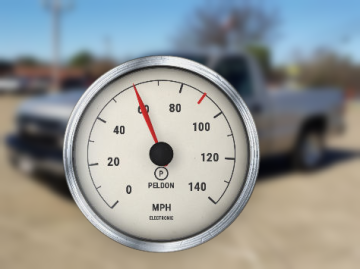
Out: mph 60
